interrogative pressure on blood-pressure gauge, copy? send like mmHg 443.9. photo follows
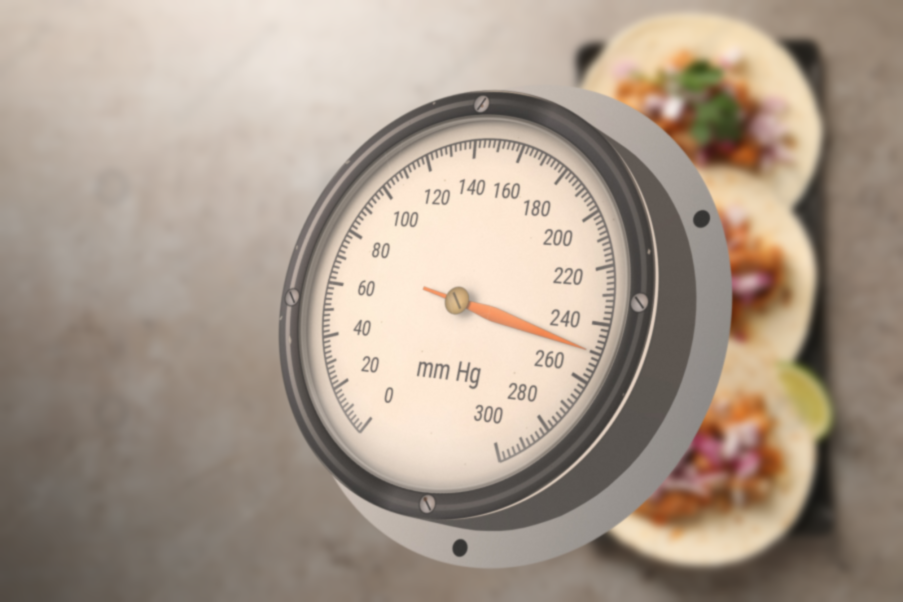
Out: mmHg 250
